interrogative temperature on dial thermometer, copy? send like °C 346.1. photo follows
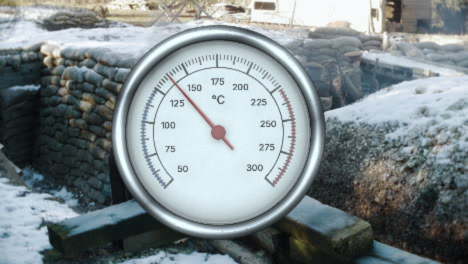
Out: °C 137.5
